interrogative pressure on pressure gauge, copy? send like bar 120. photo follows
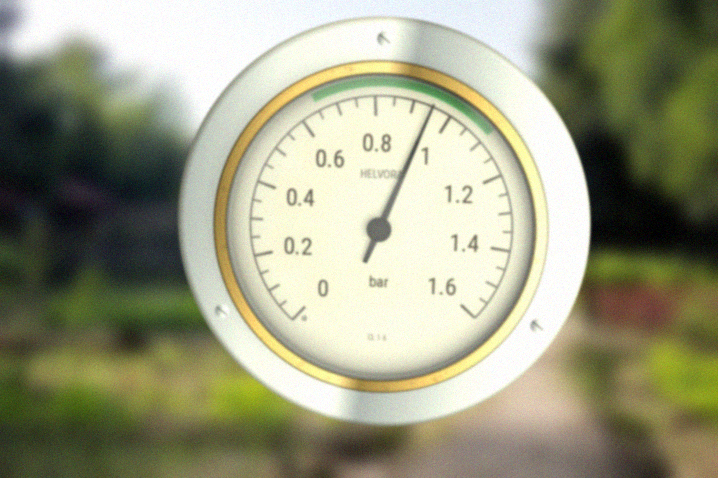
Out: bar 0.95
